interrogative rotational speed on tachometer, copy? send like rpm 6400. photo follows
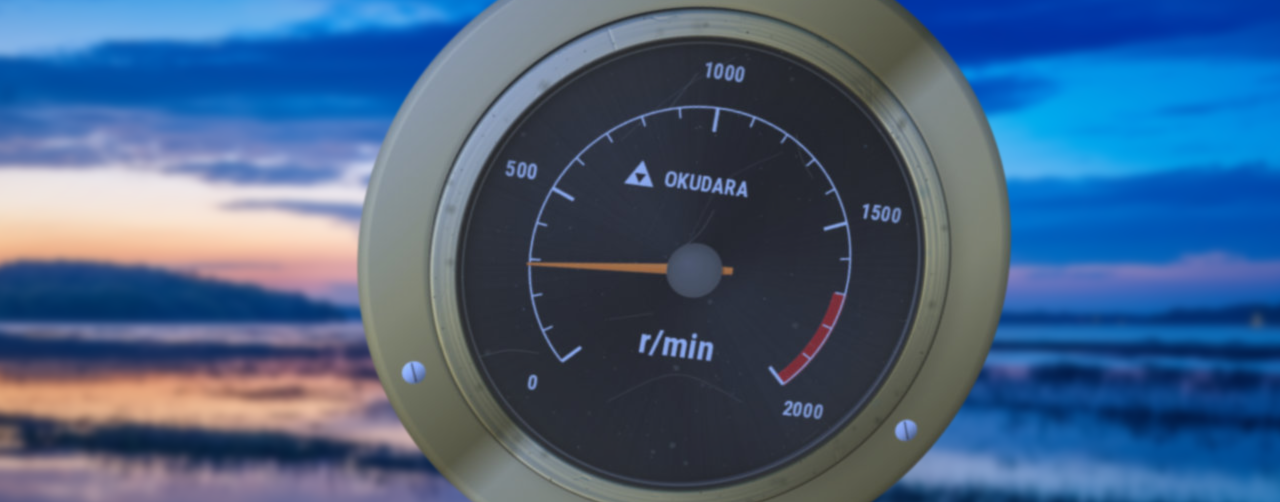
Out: rpm 300
